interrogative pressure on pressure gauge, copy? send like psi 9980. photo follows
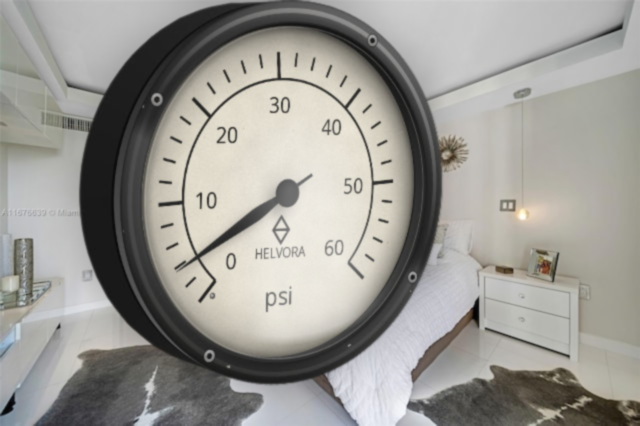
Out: psi 4
